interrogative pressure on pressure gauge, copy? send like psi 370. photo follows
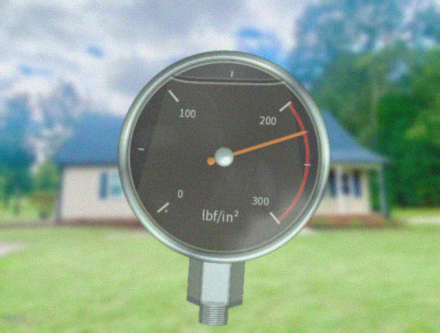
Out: psi 225
